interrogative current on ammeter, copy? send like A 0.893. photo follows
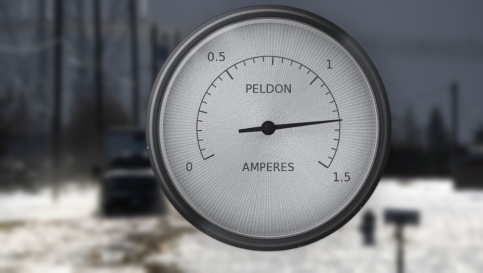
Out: A 1.25
